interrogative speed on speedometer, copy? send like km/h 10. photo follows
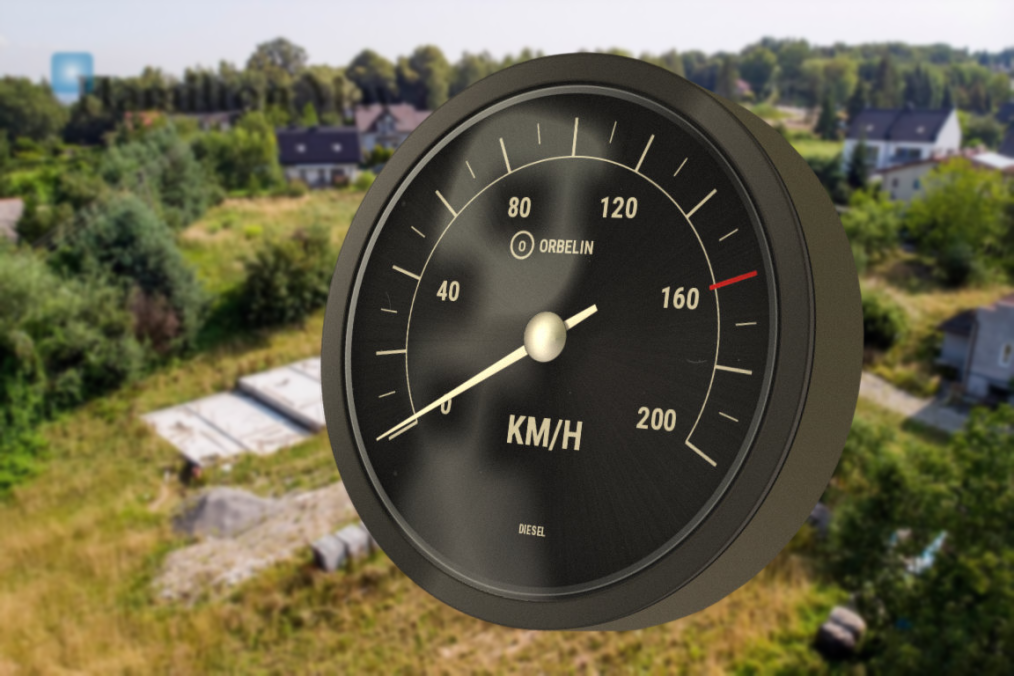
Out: km/h 0
